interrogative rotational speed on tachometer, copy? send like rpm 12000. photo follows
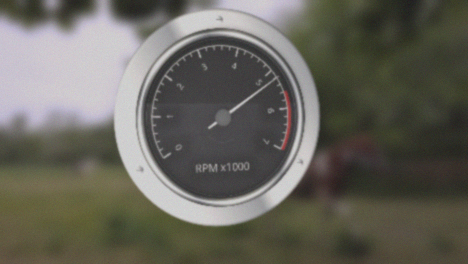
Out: rpm 5200
